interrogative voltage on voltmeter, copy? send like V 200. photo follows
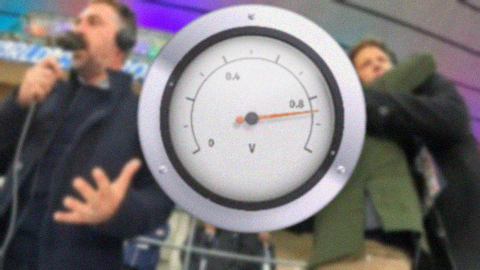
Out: V 0.85
